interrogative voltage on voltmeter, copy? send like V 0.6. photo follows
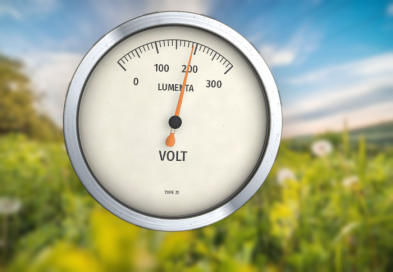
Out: V 190
